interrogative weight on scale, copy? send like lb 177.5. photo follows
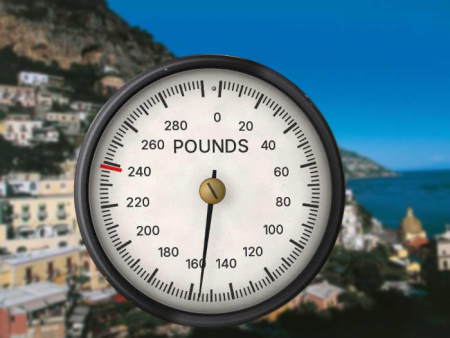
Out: lb 156
